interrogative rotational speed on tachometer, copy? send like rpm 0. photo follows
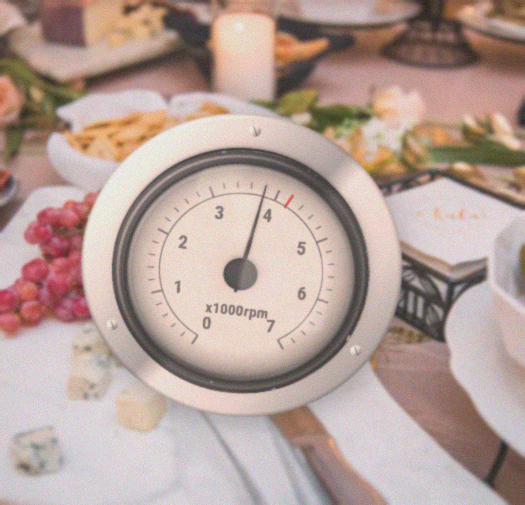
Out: rpm 3800
